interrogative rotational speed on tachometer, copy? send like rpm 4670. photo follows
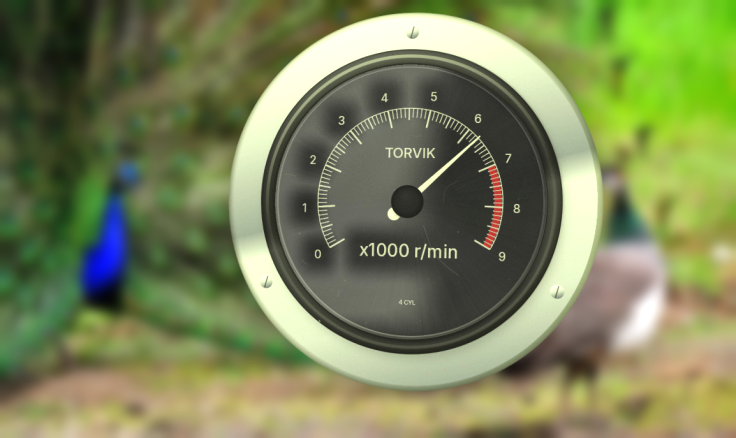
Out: rpm 6300
